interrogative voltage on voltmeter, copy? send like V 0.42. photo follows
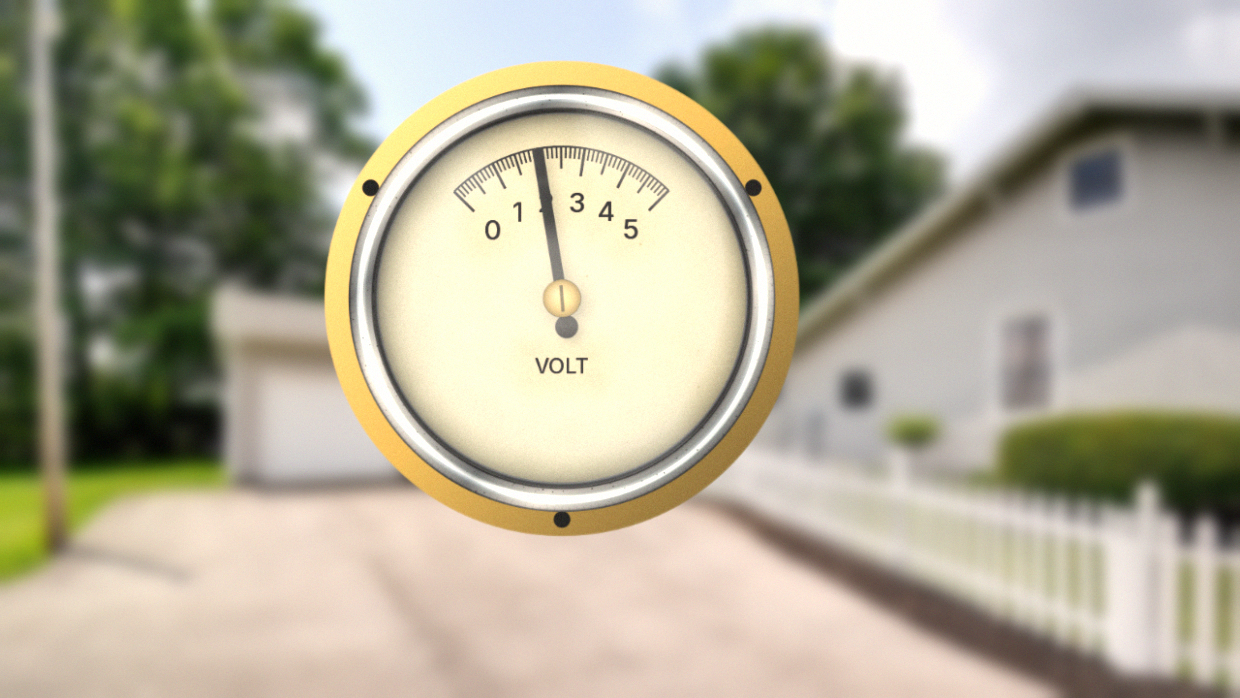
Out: V 2
